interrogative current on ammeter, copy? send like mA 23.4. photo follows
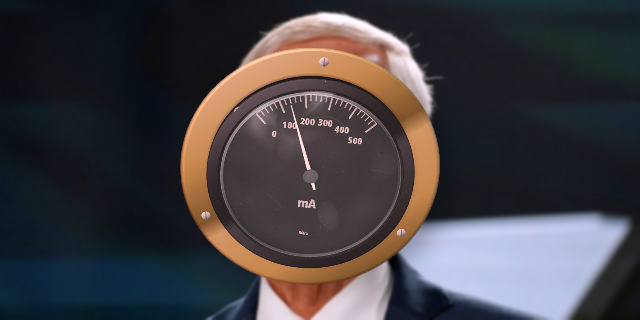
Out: mA 140
